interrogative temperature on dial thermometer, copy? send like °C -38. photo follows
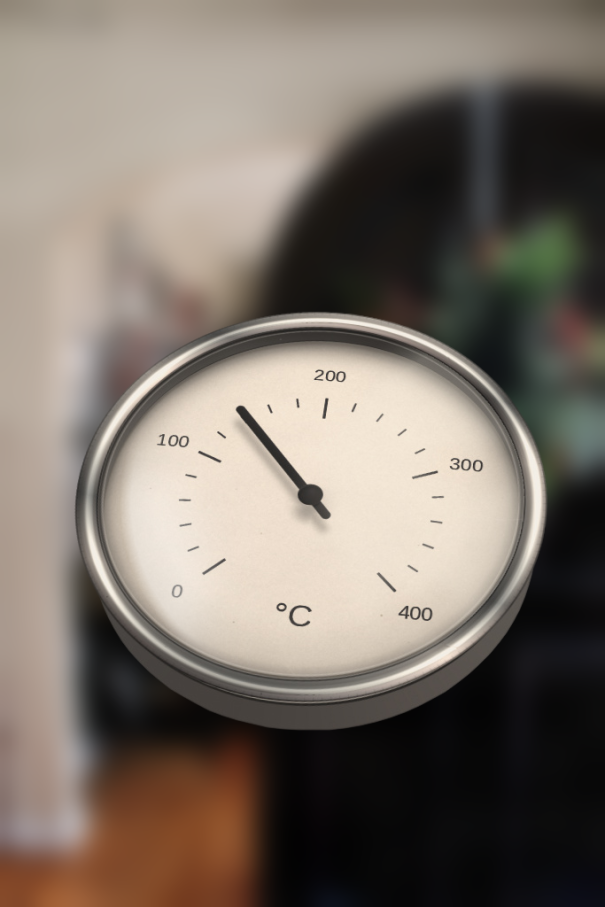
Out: °C 140
